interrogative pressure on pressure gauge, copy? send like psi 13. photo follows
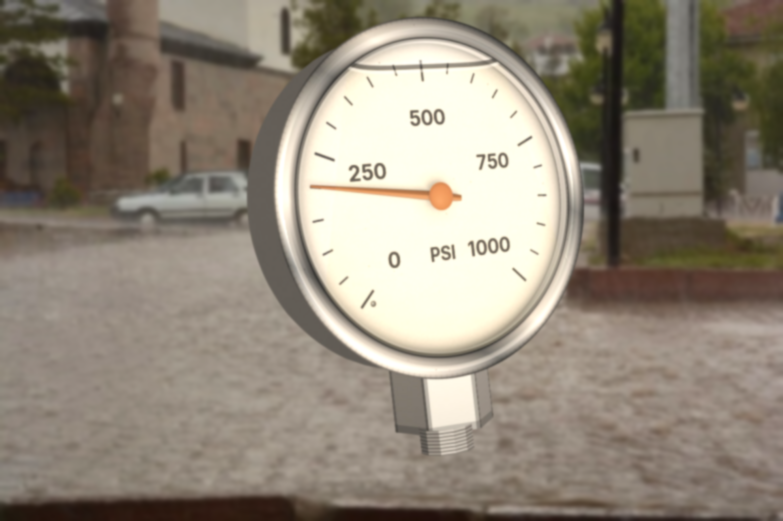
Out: psi 200
